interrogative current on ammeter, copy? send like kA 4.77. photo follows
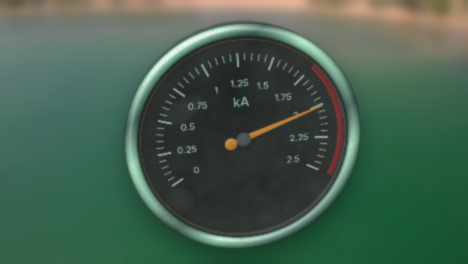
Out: kA 2
